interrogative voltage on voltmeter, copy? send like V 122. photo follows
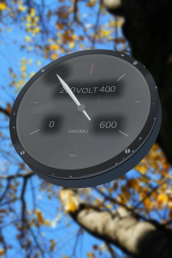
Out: V 200
